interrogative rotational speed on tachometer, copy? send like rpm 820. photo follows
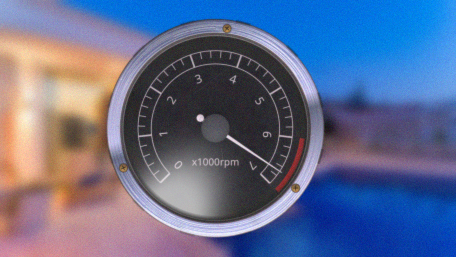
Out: rpm 6700
